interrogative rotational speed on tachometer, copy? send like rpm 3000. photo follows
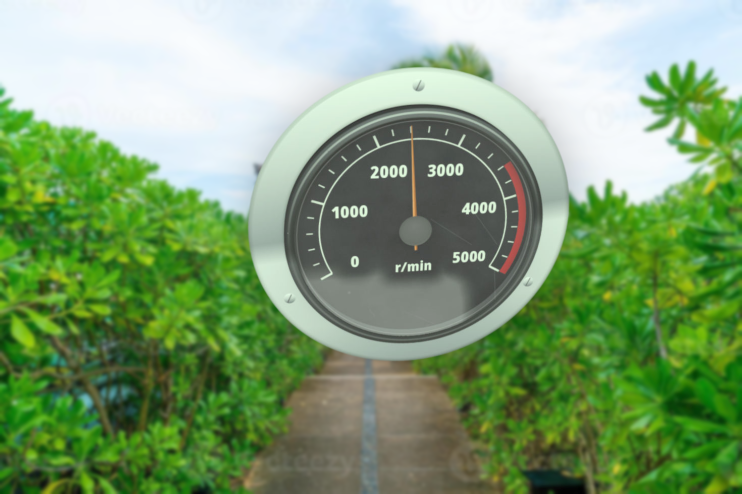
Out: rpm 2400
